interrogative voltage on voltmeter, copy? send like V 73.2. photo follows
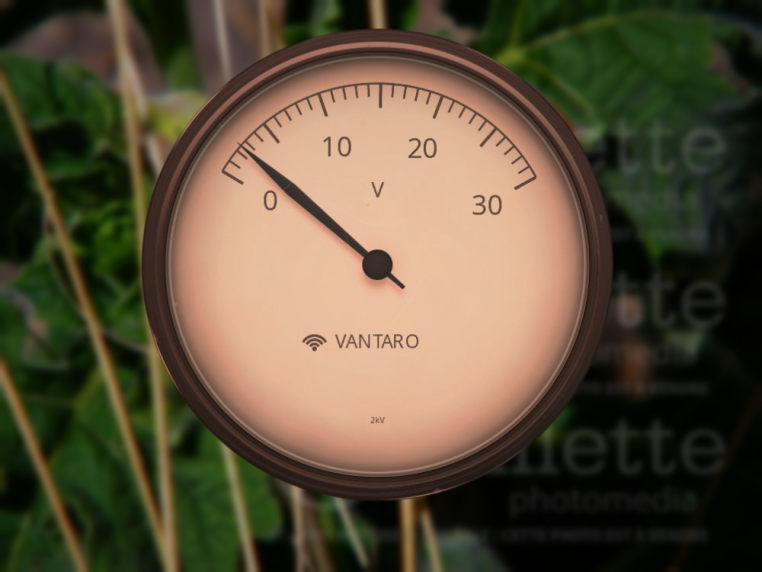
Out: V 2.5
